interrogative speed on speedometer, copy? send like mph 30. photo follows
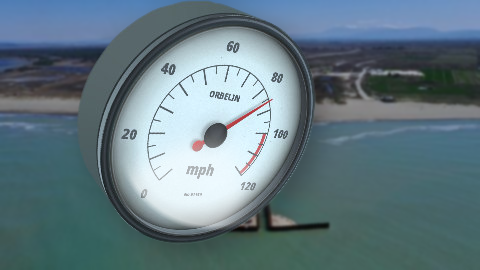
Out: mph 85
